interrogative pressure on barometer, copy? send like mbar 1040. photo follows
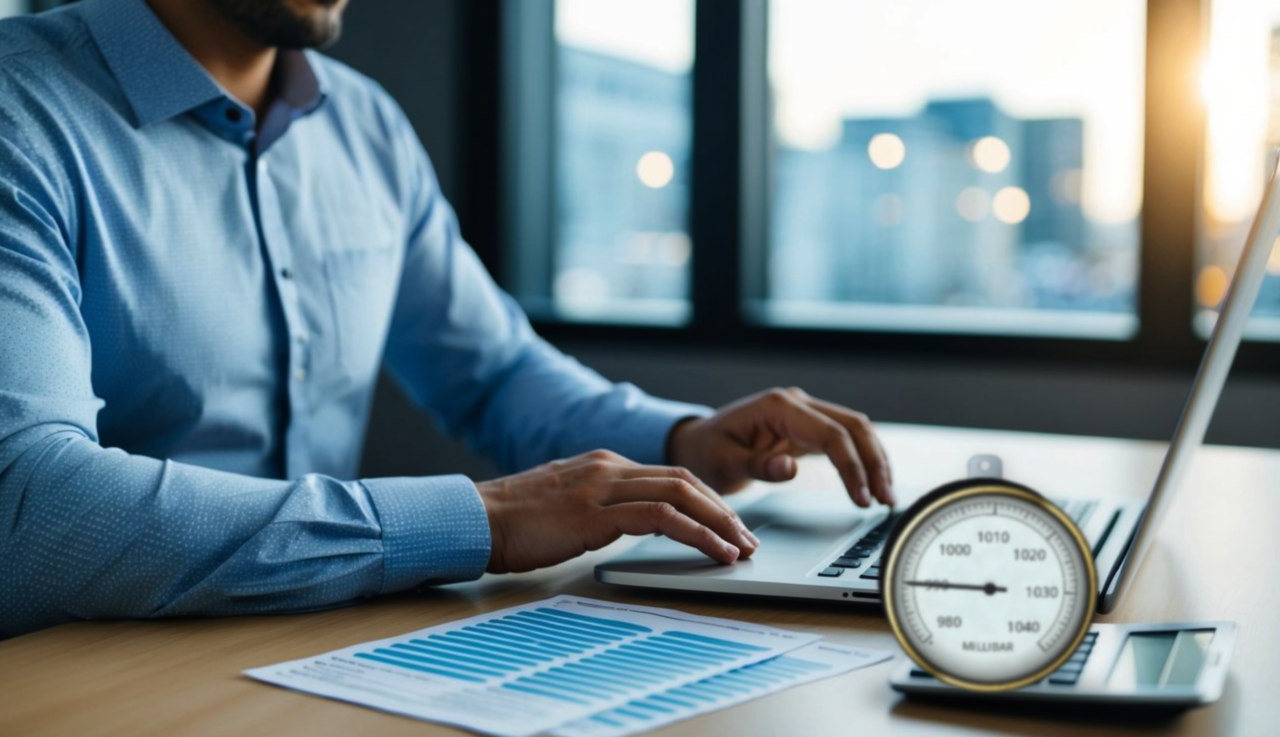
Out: mbar 990
